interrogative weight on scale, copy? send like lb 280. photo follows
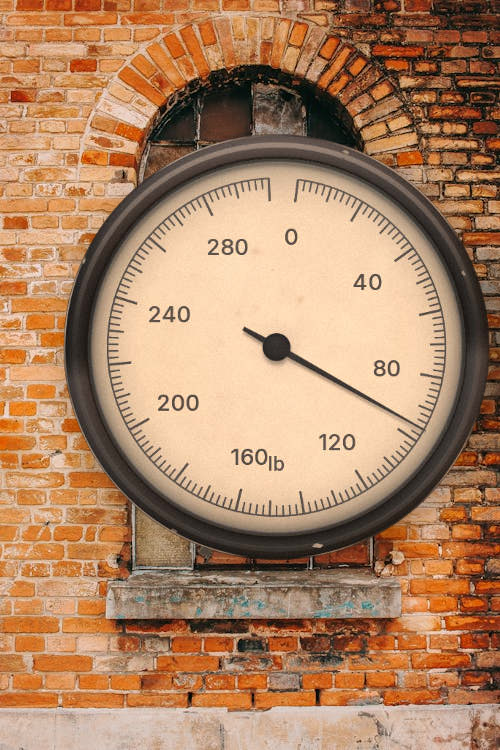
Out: lb 96
